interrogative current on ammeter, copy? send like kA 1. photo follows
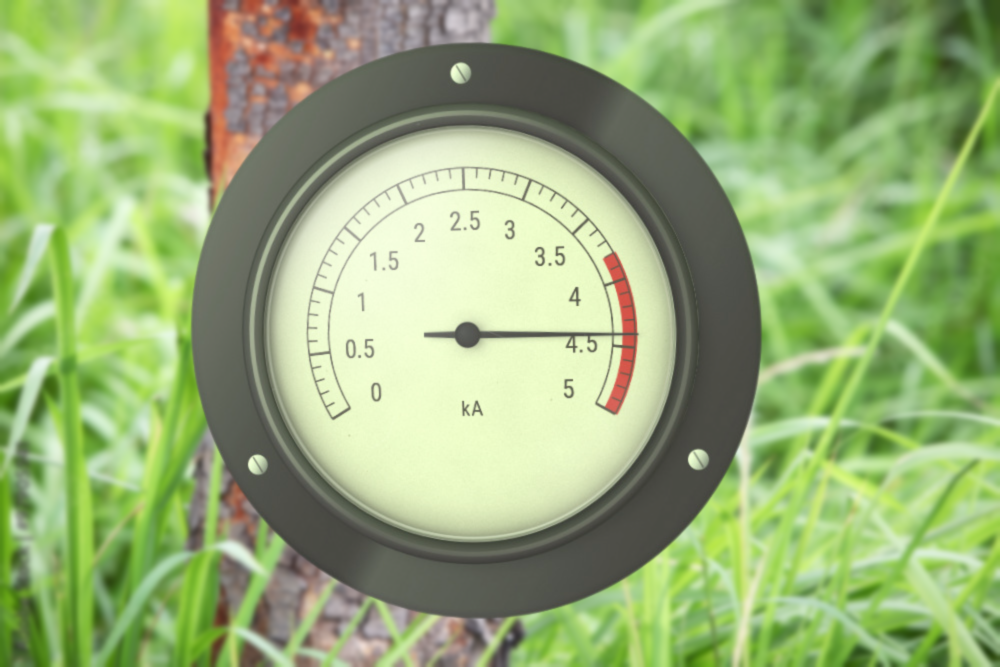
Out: kA 4.4
